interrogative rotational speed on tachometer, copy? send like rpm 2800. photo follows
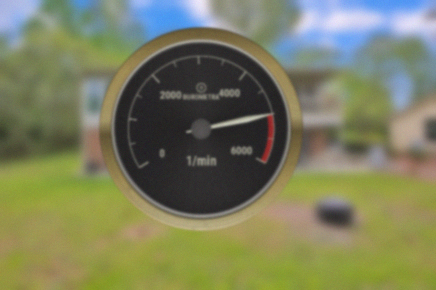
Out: rpm 5000
